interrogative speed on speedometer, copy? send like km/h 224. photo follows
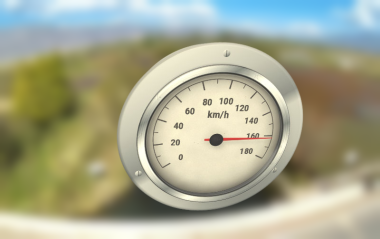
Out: km/h 160
